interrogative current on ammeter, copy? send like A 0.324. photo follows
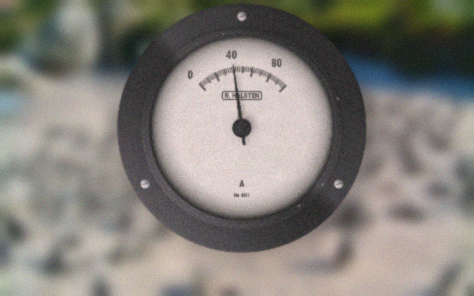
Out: A 40
